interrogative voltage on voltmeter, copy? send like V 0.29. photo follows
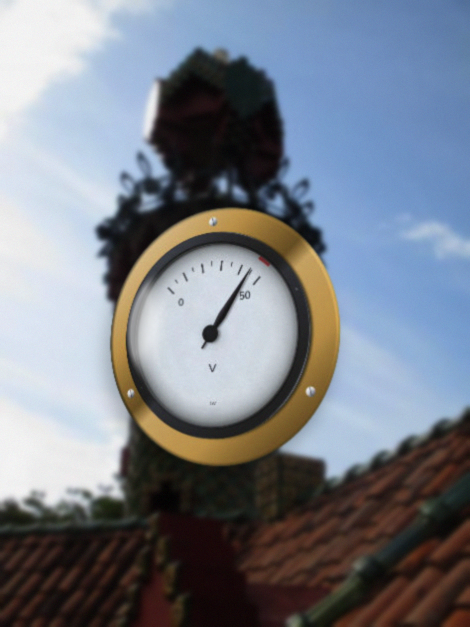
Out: V 45
